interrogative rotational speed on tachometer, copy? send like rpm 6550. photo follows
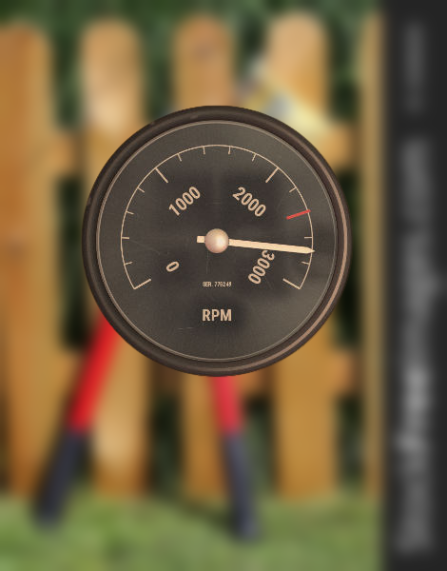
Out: rpm 2700
